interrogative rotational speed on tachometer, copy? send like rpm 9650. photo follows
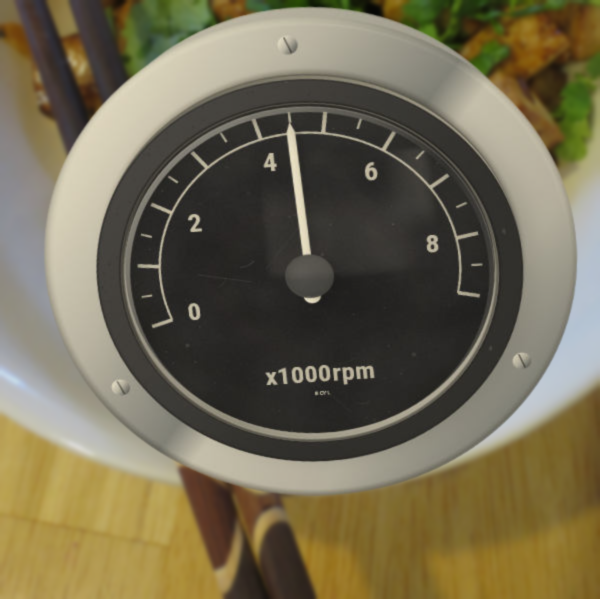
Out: rpm 4500
